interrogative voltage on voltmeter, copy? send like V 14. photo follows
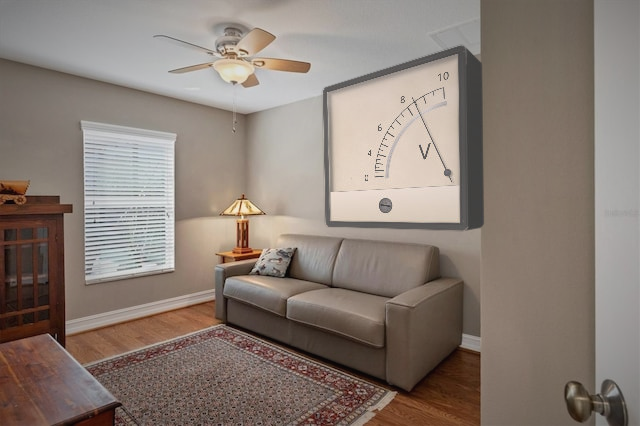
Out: V 8.5
